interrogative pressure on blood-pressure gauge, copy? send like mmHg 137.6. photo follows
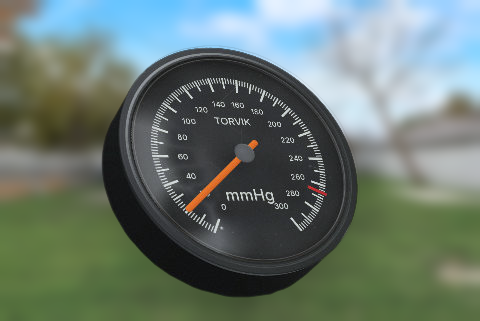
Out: mmHg 20
